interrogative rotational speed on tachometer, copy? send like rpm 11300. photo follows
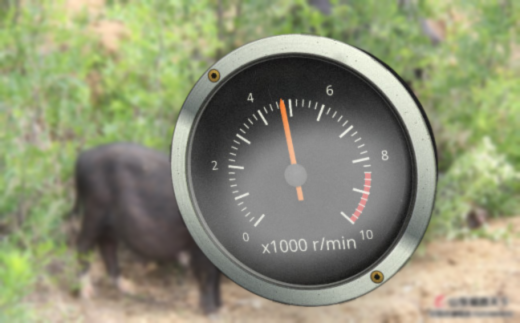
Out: rpm 4800
